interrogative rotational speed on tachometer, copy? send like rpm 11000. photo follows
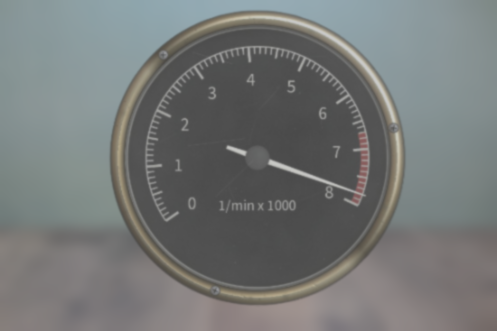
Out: rpm 7800
